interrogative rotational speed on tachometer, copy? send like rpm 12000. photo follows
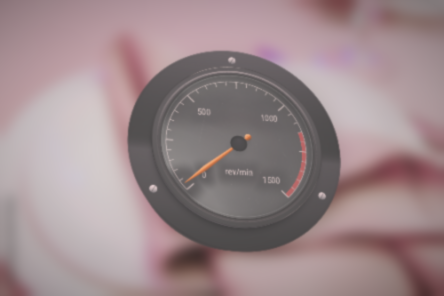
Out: rpm 25
